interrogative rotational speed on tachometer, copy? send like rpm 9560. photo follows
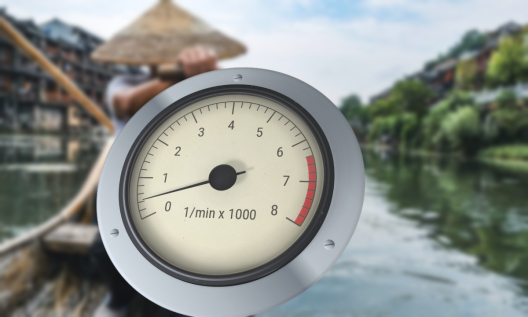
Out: rpm 400
